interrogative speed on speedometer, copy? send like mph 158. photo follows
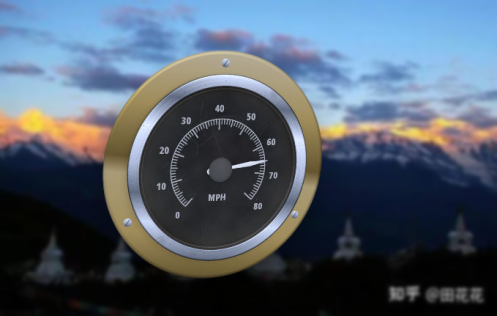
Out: mph 65
